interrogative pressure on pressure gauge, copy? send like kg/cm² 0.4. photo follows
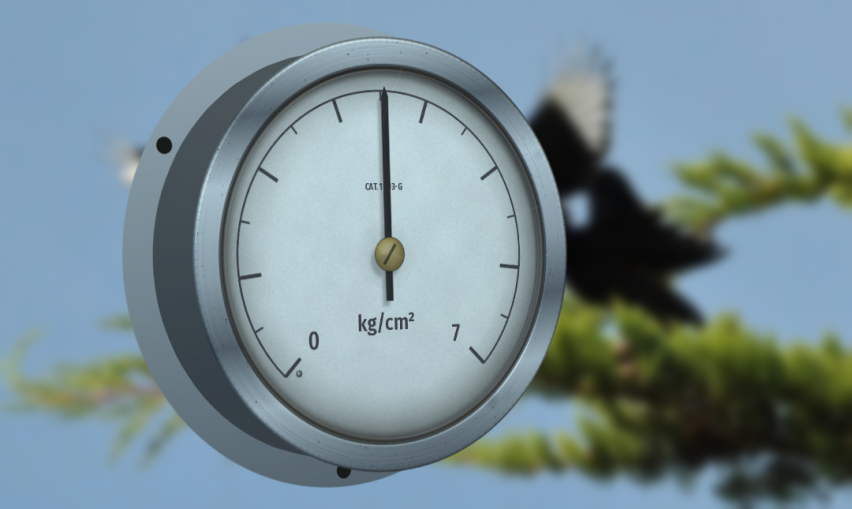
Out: kg/cm² 3.5
